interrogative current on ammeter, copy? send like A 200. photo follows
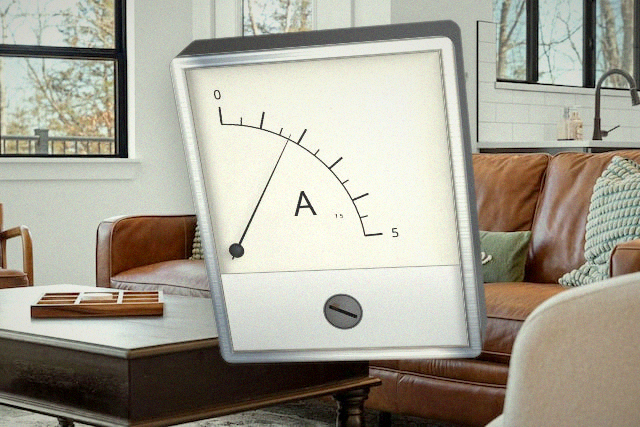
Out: A 1.75
